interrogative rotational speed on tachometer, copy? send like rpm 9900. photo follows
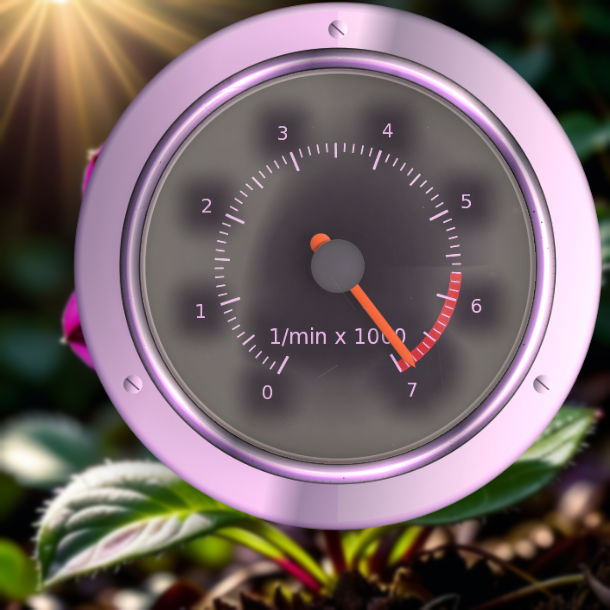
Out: rpm 6850
